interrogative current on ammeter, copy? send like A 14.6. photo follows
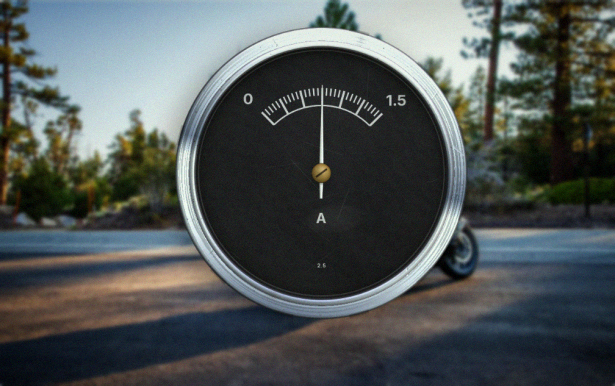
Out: A 0.75
